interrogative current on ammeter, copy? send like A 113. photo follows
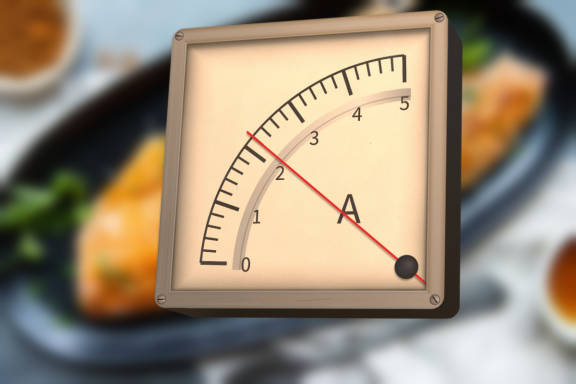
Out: A 2.2
